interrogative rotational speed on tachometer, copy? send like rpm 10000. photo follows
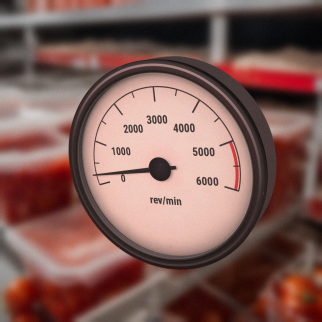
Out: rpm 250
